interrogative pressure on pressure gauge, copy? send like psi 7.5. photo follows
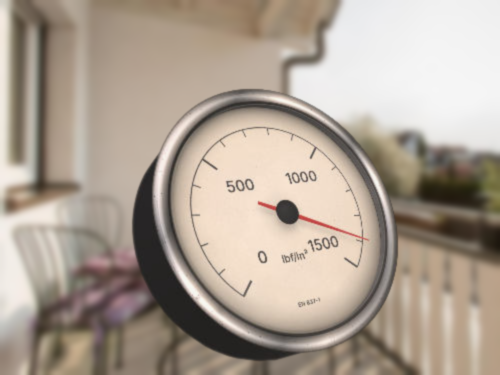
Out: psi 1400
